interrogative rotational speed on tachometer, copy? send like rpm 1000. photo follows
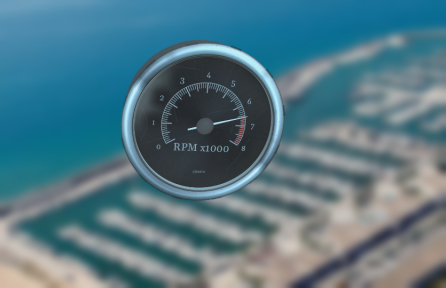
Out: rpm 6500
